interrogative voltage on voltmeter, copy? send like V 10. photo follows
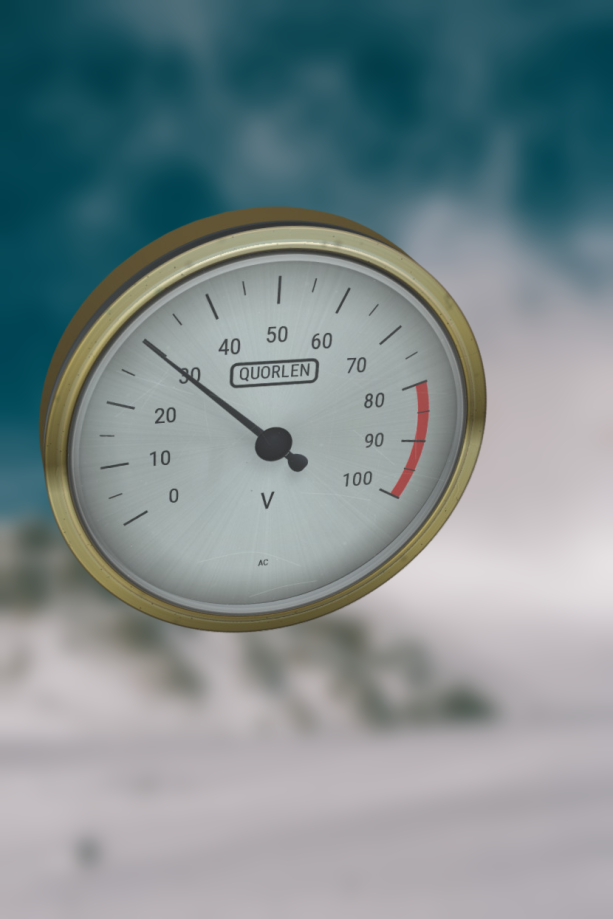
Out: V 30
